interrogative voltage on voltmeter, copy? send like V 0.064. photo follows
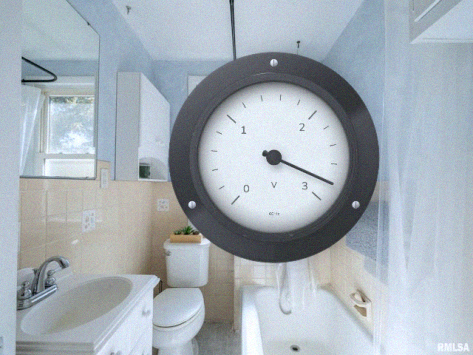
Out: V 2.8
